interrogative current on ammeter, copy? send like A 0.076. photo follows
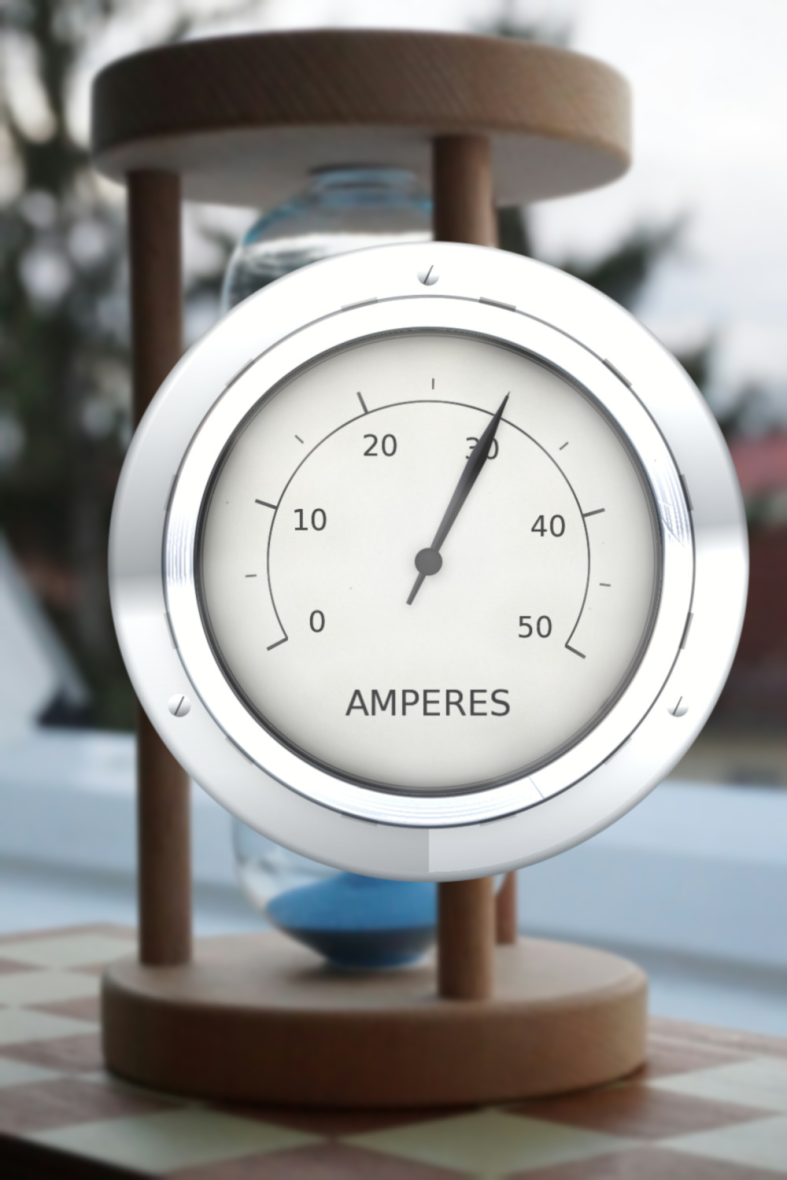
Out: A 30
